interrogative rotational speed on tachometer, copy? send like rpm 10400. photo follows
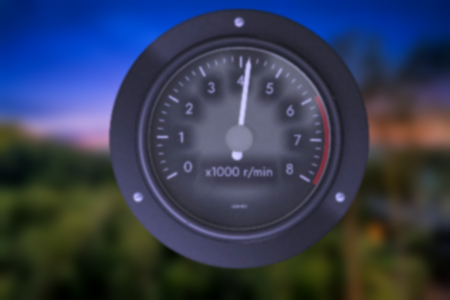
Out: rpm 4200
